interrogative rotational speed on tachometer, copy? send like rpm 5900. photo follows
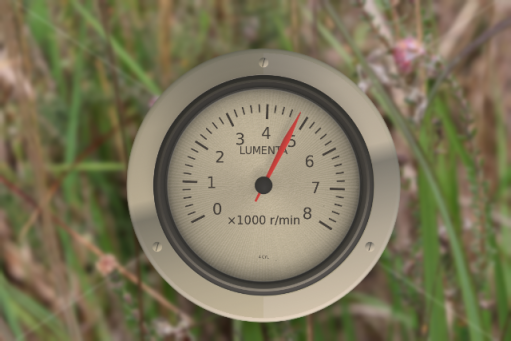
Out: rpm 4800
